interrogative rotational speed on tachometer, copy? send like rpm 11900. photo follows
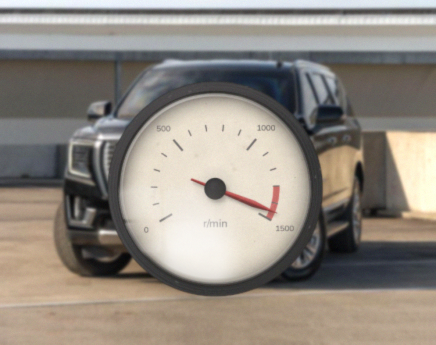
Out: rpm 1450
